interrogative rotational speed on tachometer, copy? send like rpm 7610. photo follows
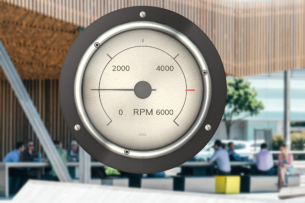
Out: rpm 1000
